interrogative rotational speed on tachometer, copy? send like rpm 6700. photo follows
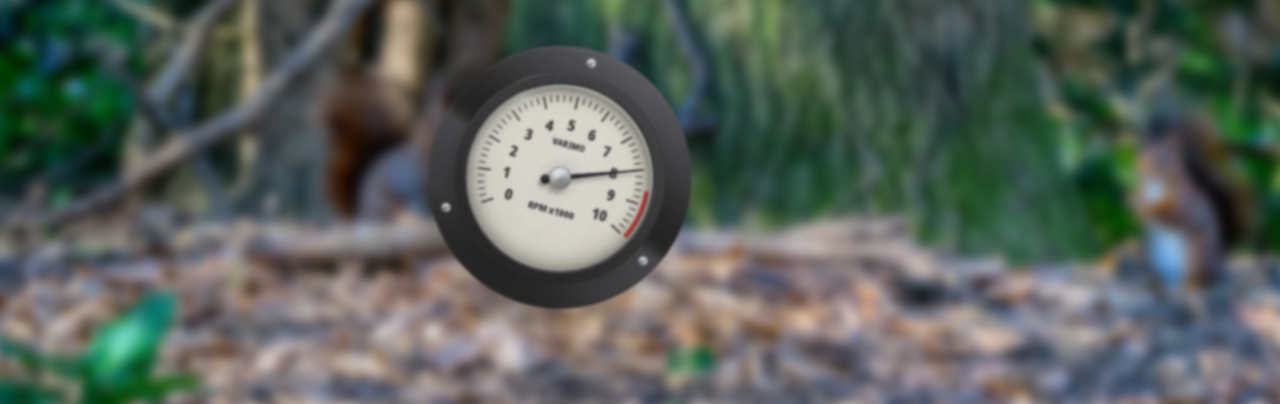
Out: rpm 8000
